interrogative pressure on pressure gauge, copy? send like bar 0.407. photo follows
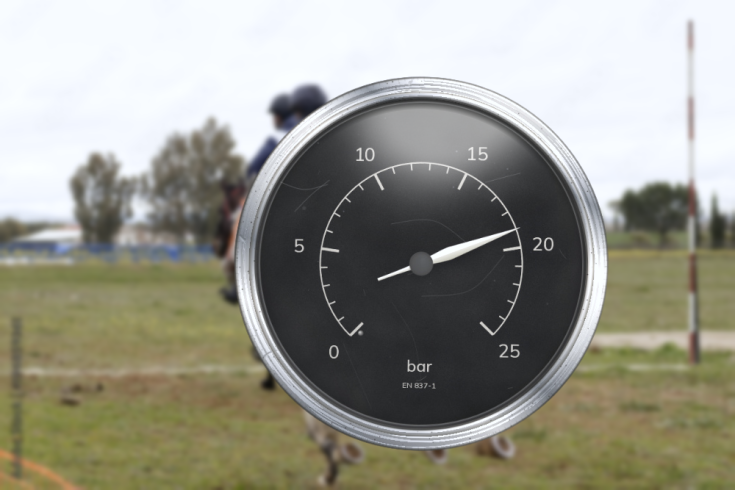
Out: bar 19
